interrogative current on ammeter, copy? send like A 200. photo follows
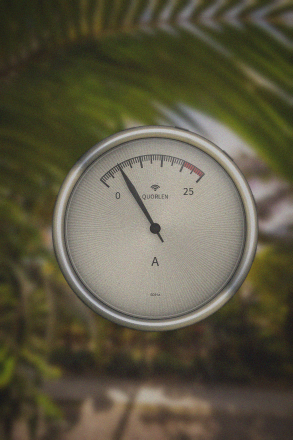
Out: A 5
